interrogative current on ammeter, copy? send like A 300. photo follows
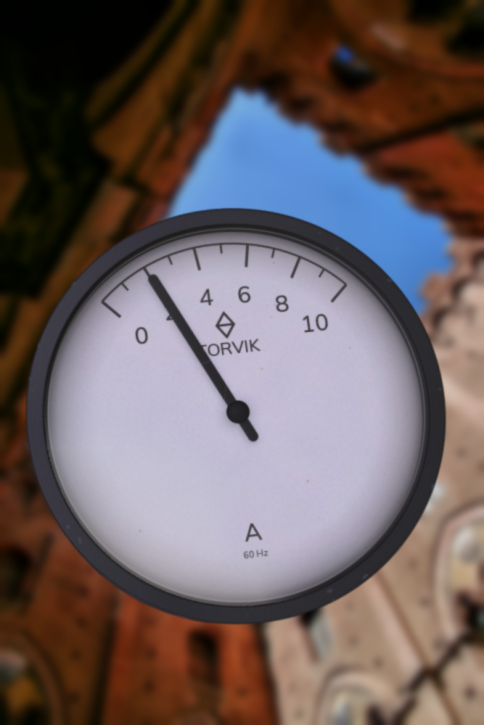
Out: A 2
